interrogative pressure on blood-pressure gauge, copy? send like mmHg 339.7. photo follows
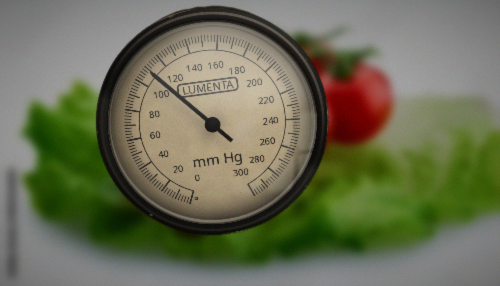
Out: mmHg 110
